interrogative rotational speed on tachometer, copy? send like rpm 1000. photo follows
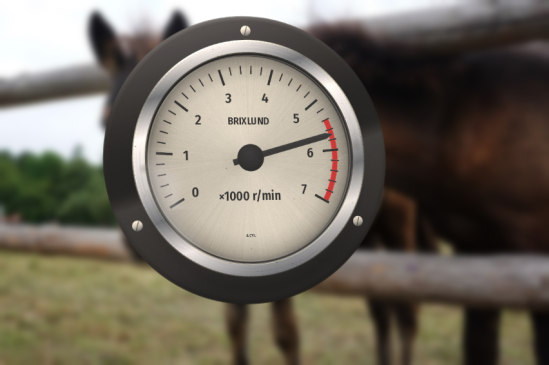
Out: rpm 5700
